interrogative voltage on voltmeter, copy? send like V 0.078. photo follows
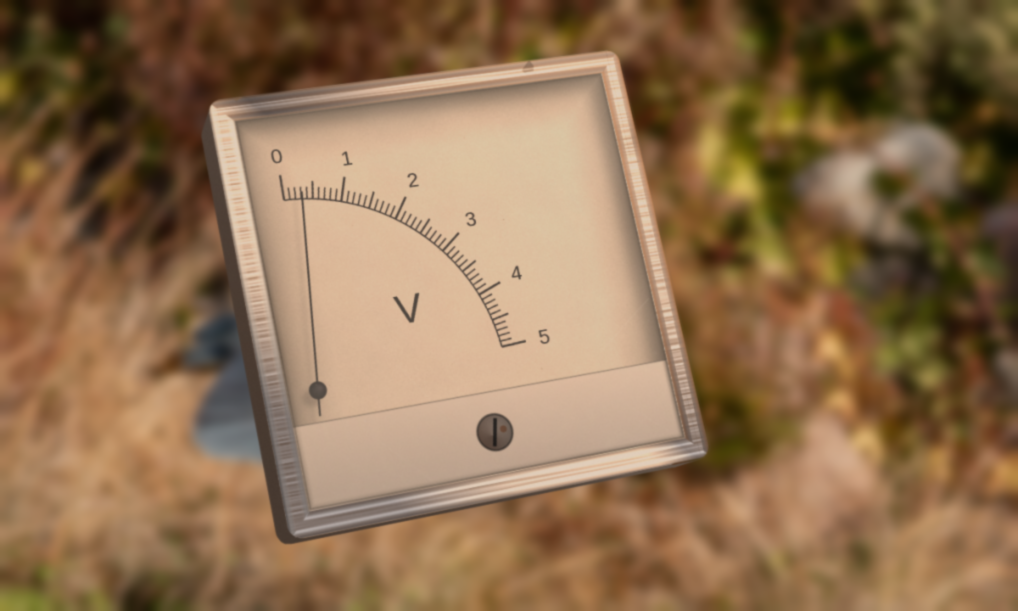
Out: V 0.3
